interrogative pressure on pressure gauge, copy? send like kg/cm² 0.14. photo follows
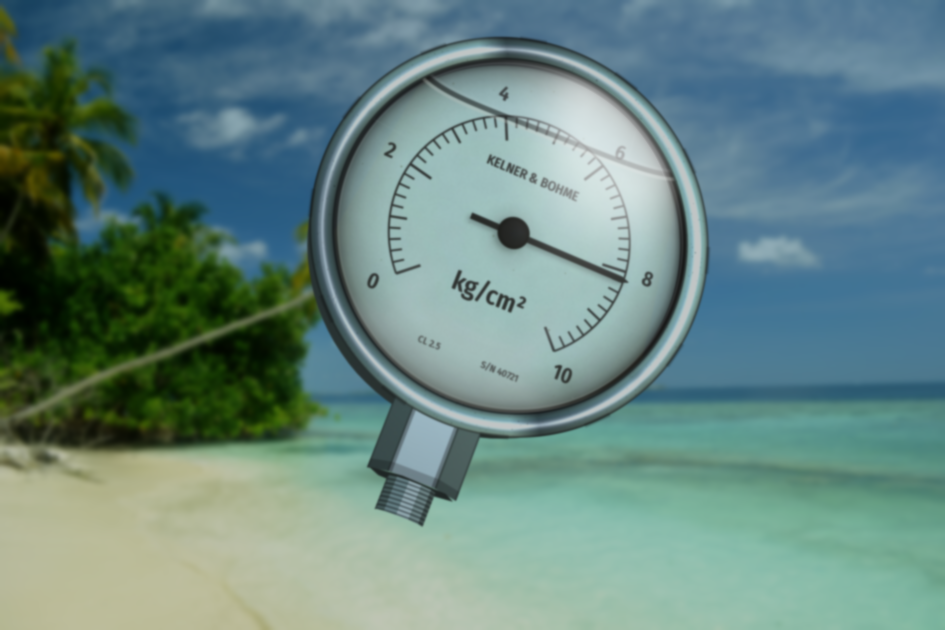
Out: kg/cm² 8.2
